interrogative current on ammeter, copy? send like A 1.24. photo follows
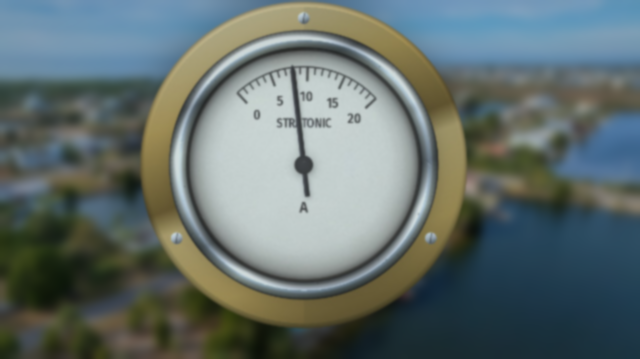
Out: A 8
